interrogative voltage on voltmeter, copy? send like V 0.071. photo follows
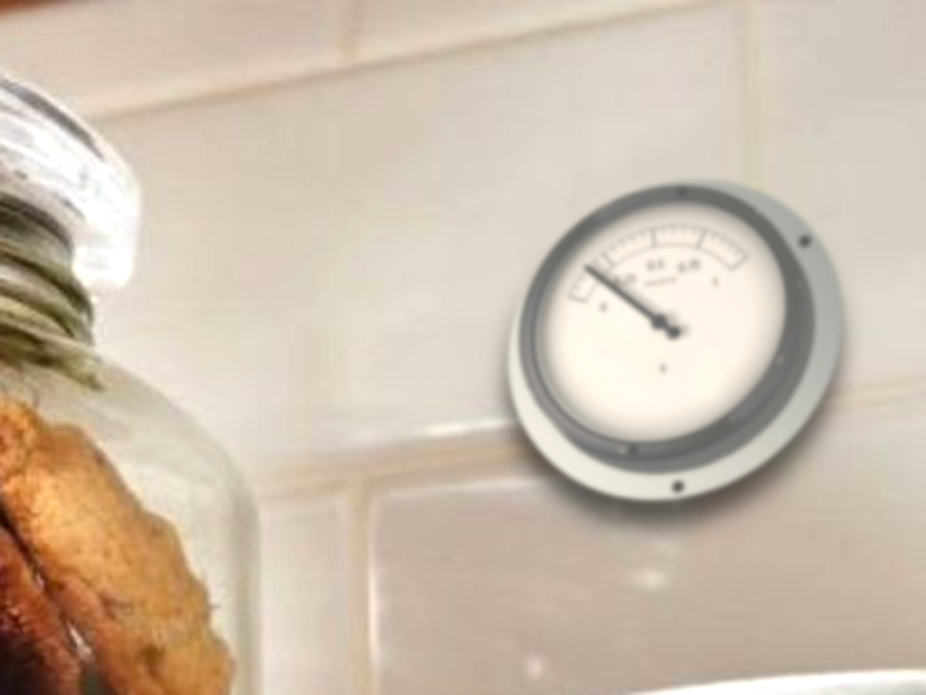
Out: V 0.15
